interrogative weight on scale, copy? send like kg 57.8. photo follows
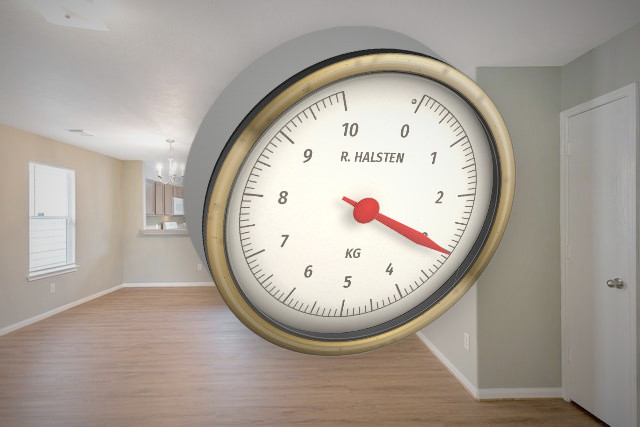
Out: kg 3
